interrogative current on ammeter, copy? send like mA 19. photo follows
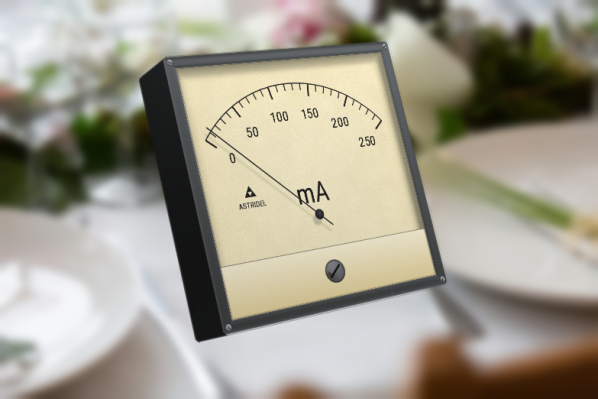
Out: mA 10
